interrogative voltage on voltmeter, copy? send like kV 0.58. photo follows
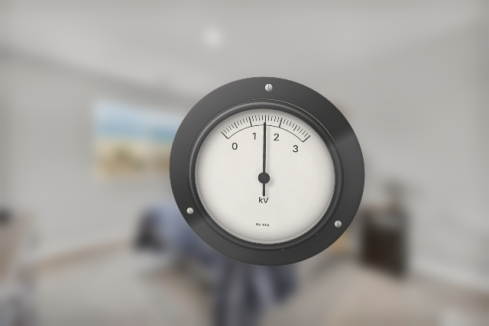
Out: kV 1.5
